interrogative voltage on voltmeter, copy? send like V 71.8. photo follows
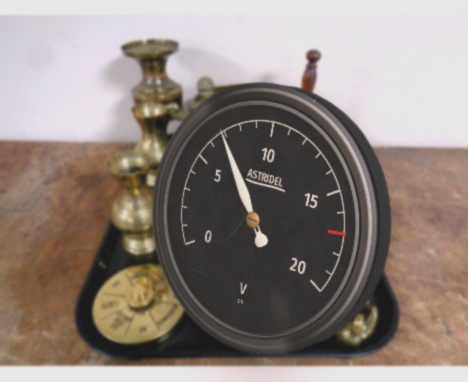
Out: V 7
